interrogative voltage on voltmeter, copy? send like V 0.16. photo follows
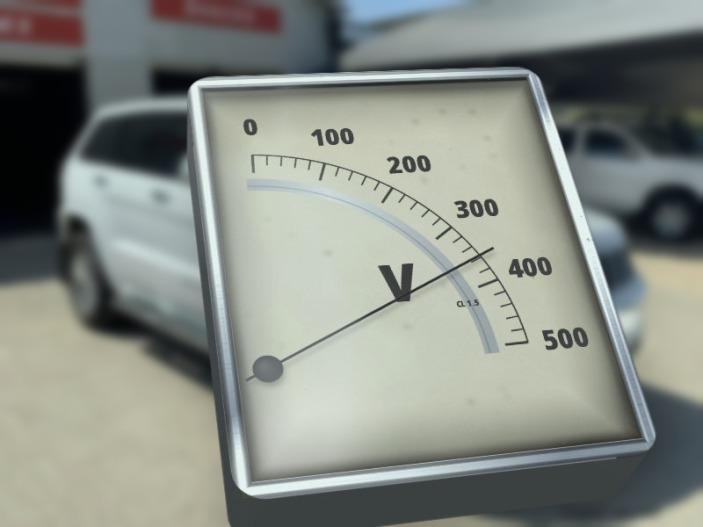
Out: V 360
